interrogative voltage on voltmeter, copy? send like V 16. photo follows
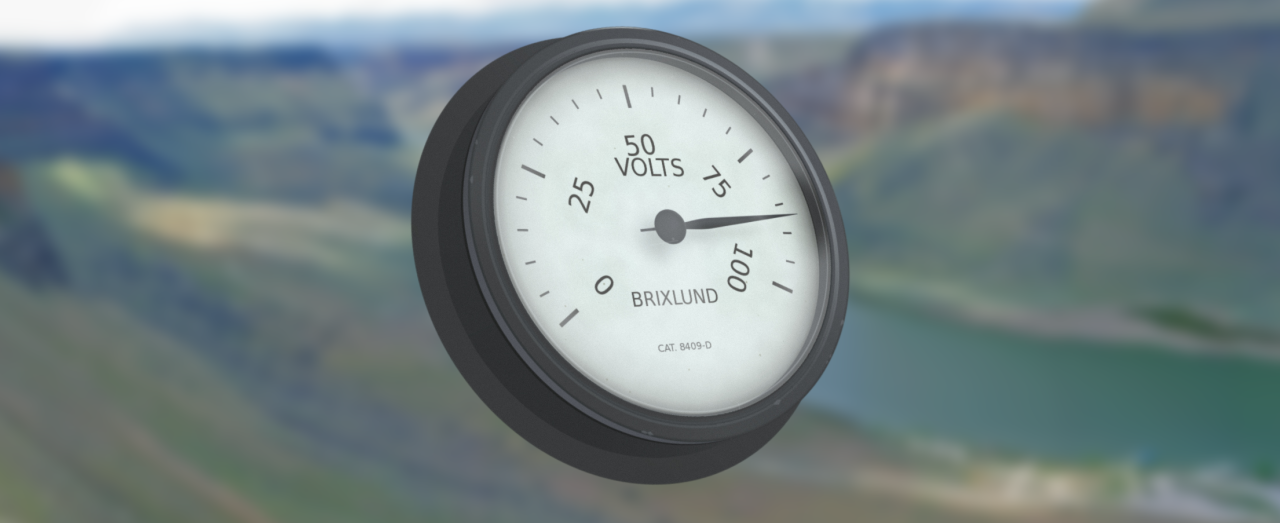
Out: V 87.5
